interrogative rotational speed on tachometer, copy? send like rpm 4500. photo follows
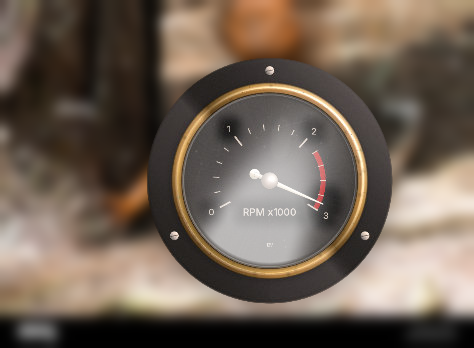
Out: rpm 2900
